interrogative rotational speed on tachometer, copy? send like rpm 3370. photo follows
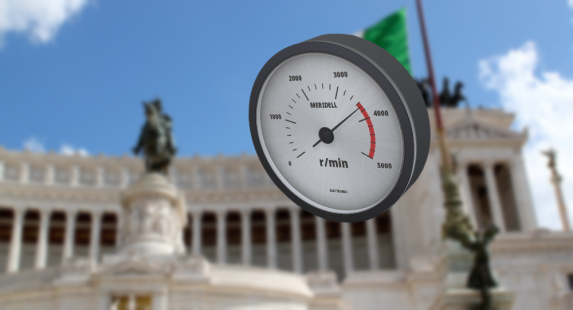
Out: rpm 3700
